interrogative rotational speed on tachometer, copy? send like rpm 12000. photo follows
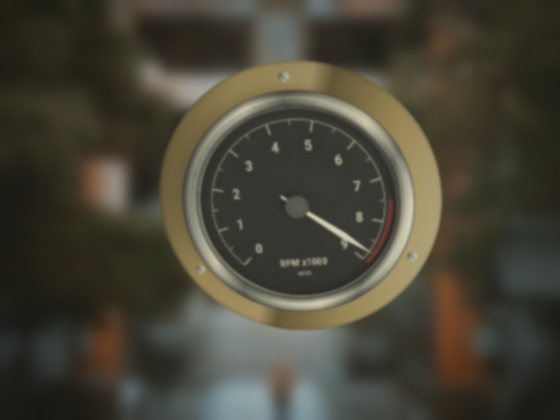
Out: rpm 8750
